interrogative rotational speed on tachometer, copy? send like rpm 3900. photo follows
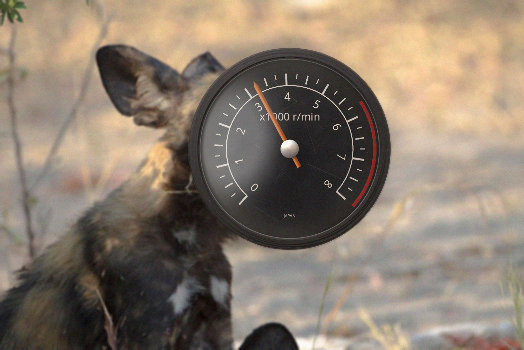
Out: rpm 3250
